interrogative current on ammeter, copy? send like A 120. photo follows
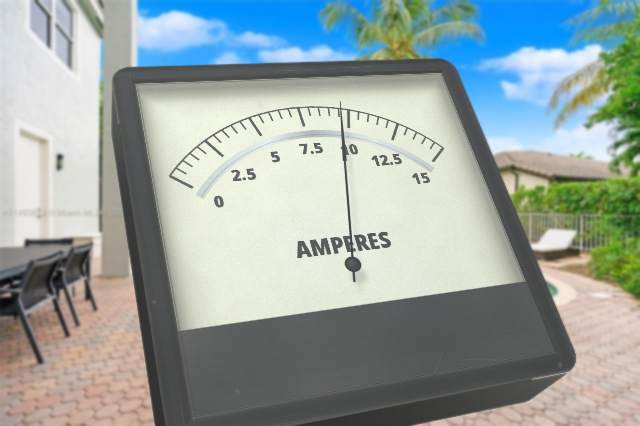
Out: A 9.5
